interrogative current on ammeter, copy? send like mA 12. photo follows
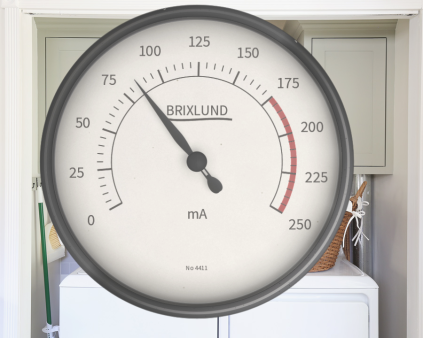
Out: mA 85
